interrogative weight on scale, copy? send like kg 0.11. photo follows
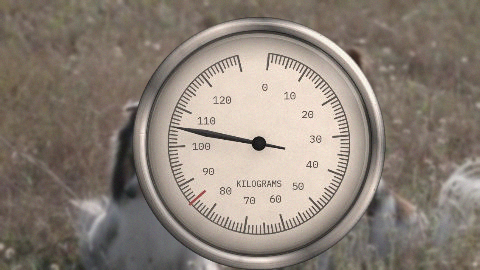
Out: kg 105
